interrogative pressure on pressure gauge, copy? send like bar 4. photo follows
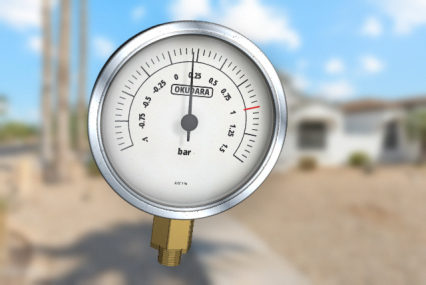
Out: bar 0.2
